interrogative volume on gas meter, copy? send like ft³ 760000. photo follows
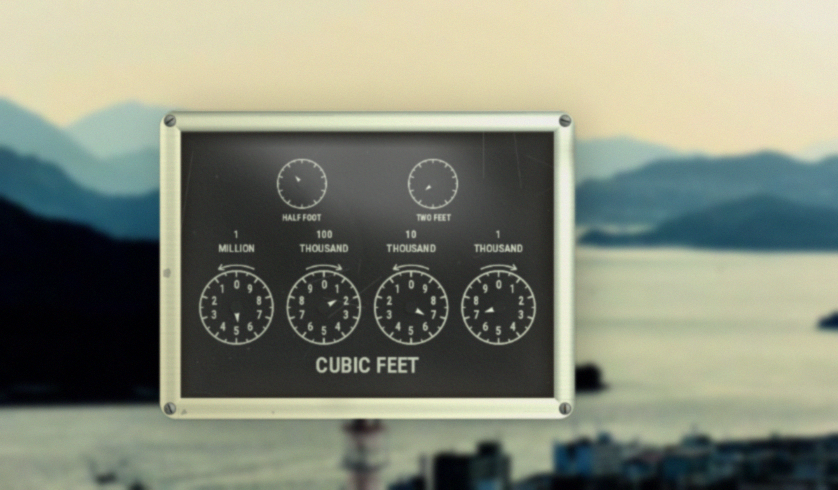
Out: ft³ 516700
